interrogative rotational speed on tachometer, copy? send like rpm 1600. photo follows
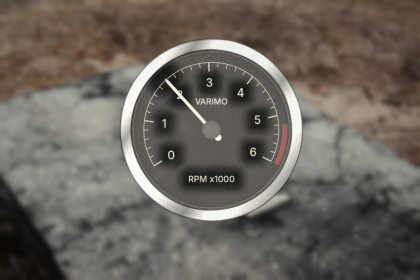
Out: rpm 2000
